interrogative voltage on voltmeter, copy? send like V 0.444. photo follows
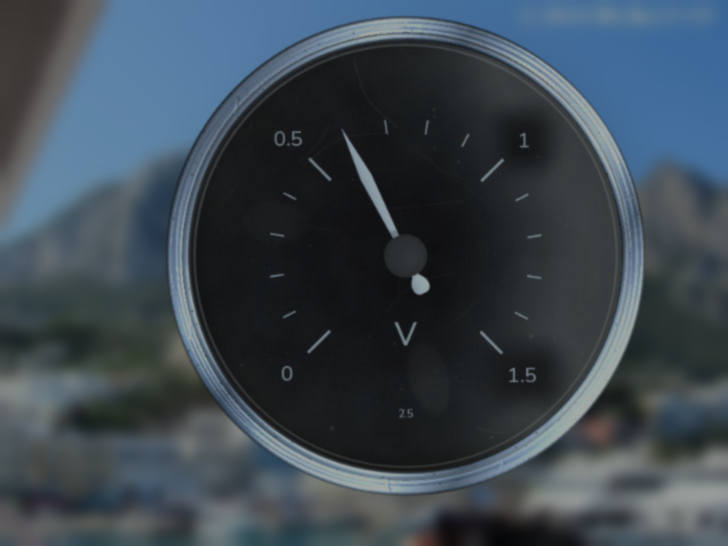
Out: V 0.6
